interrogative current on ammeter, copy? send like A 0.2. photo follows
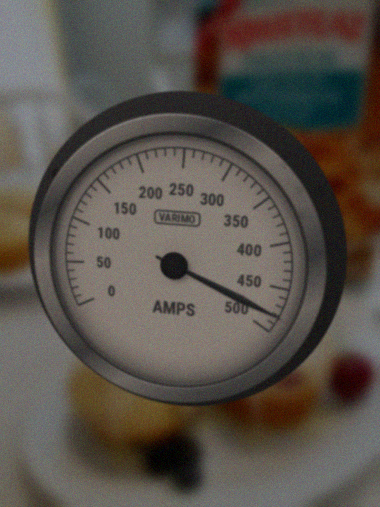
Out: A 480
